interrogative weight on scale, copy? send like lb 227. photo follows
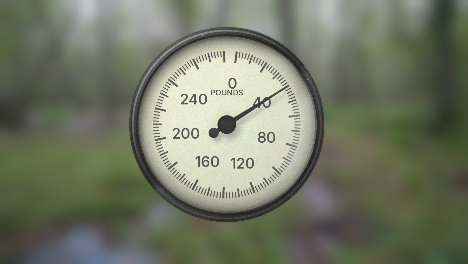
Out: lb 40
